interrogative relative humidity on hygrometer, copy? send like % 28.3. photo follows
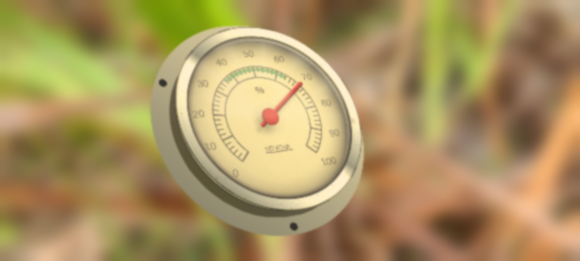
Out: % 70
